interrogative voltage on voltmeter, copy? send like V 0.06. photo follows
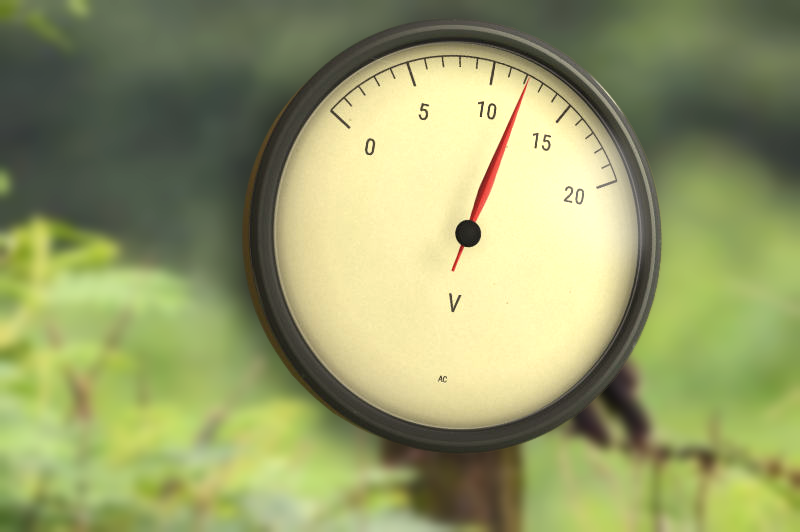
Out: V 12
